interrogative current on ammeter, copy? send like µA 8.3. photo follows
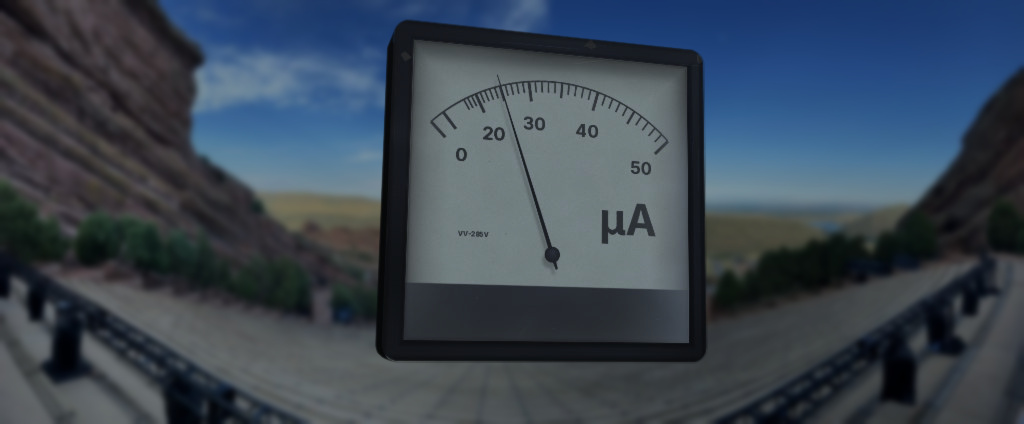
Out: µA 25
